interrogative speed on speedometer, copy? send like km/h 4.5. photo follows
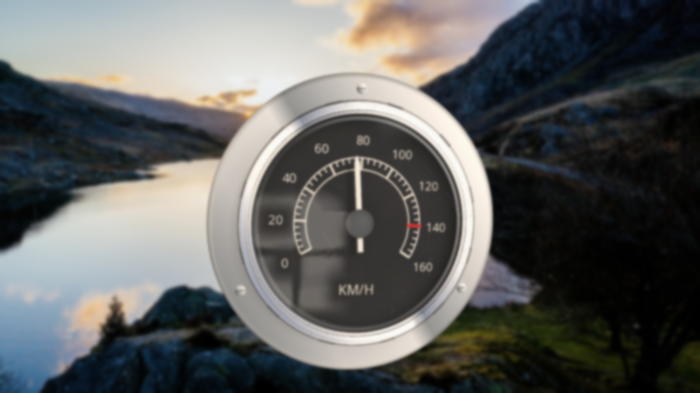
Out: km/h 76
